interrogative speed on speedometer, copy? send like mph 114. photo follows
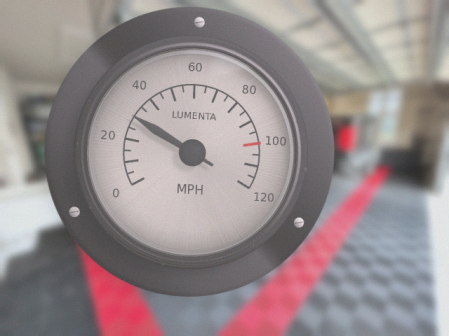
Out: mph 30
